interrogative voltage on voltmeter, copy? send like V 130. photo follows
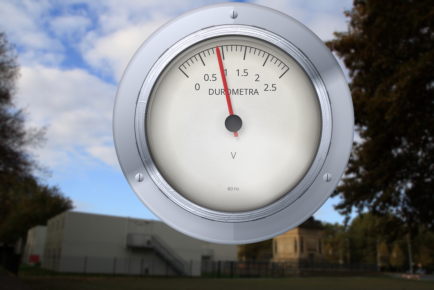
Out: V 0.9
